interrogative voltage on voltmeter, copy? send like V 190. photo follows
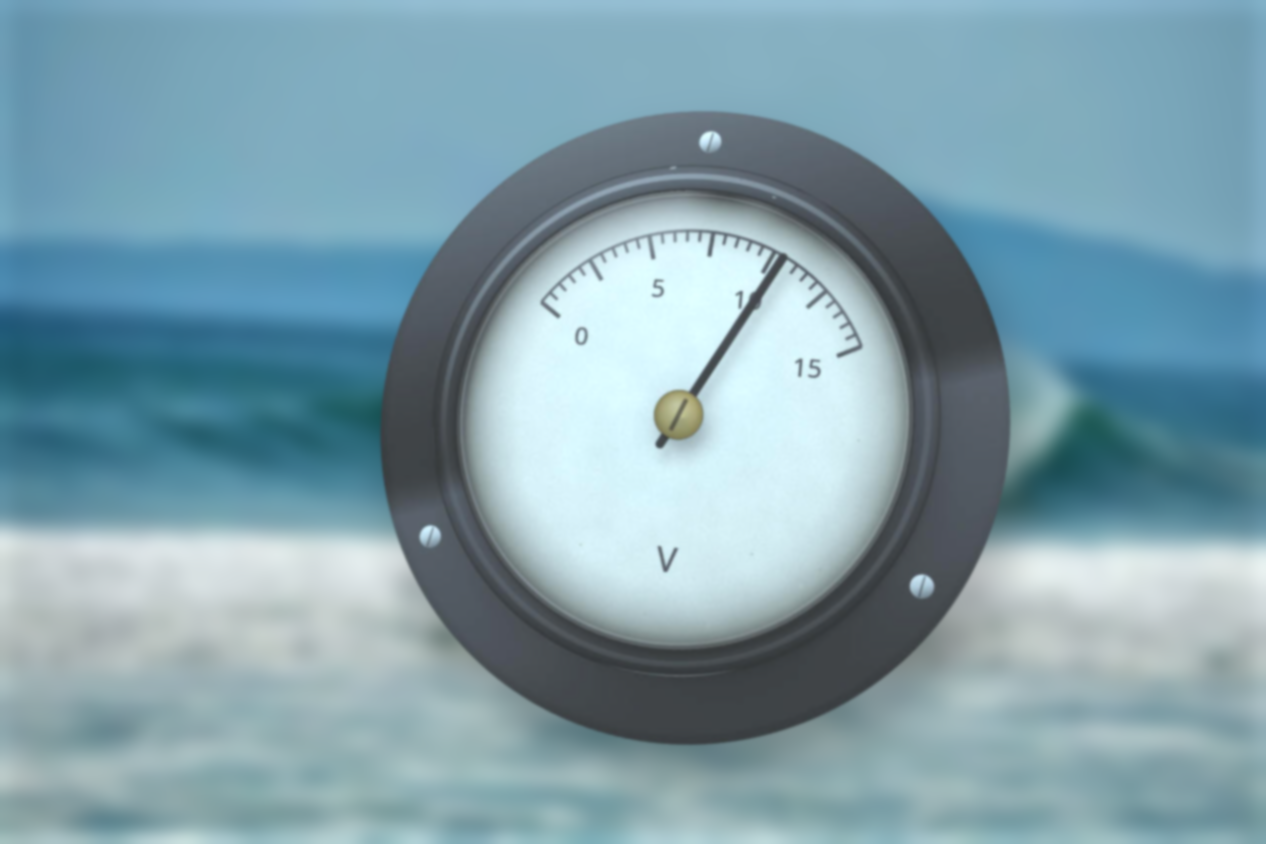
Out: V 10.5
